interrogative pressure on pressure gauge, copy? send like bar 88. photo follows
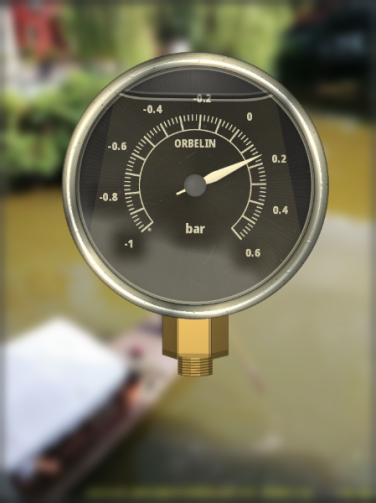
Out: bar 0.16
